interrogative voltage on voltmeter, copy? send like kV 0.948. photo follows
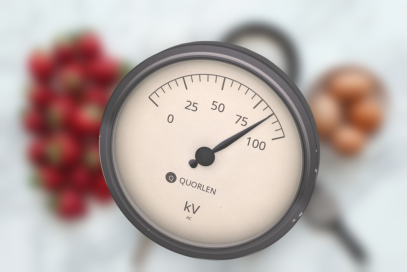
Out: kV 85
